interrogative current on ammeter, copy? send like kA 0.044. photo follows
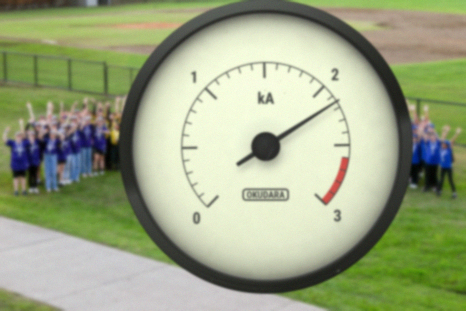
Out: kA 2.15
